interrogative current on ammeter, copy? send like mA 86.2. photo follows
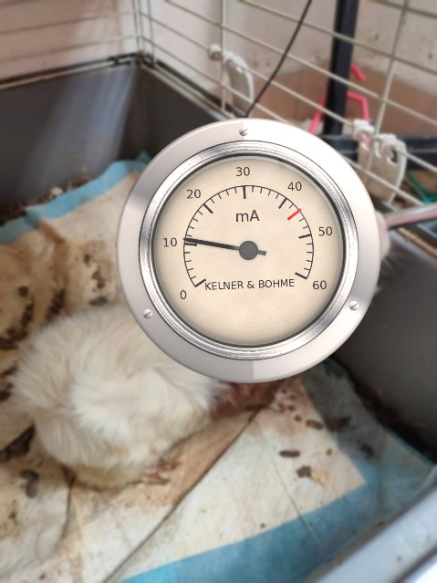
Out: mA 11
